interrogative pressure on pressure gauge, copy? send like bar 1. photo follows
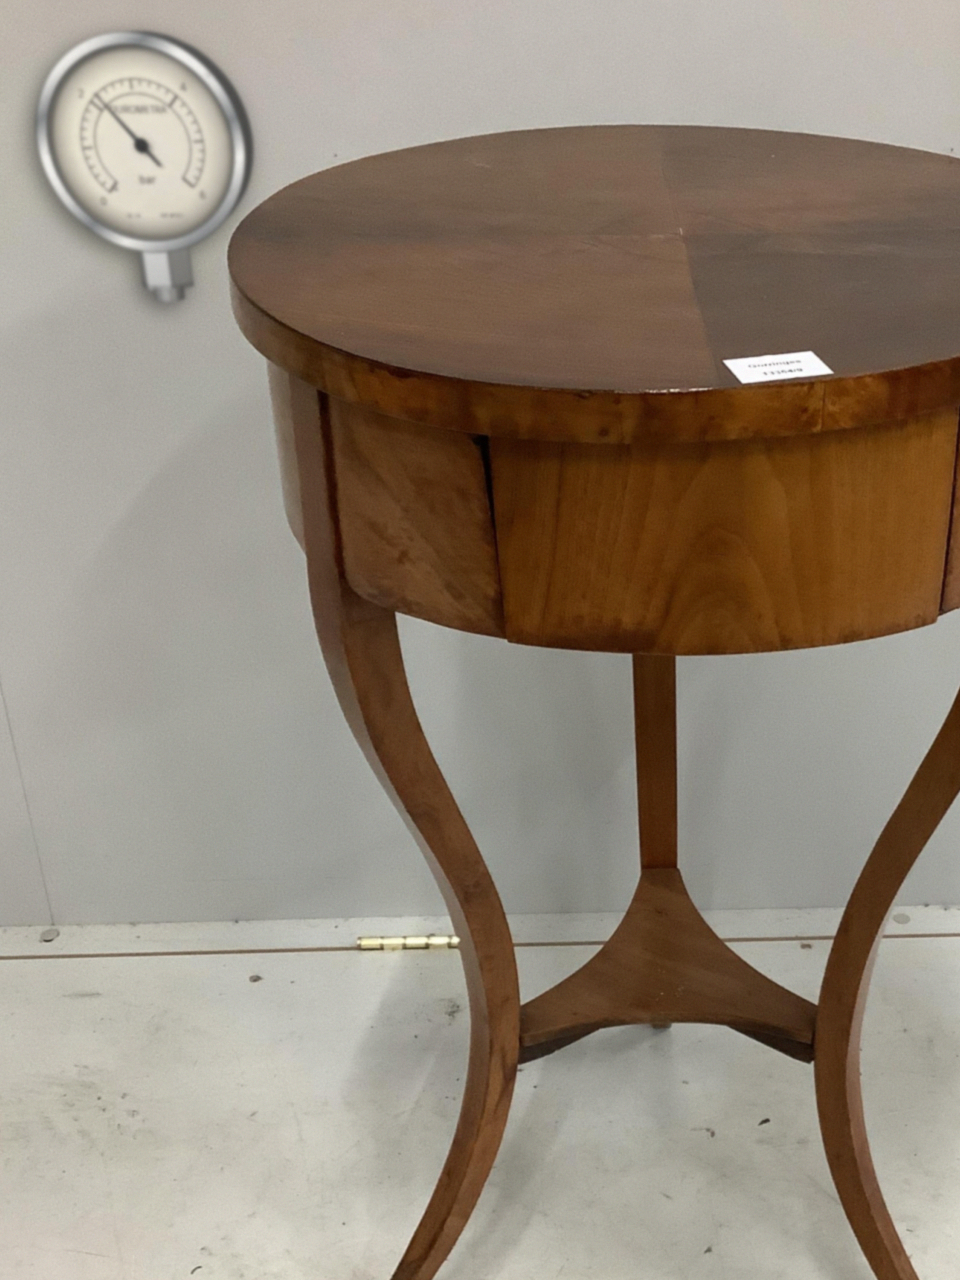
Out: bar 2.2
